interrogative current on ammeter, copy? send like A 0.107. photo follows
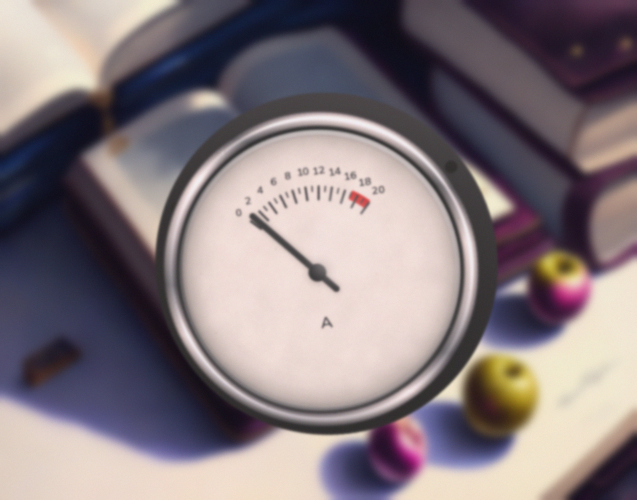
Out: A 1
